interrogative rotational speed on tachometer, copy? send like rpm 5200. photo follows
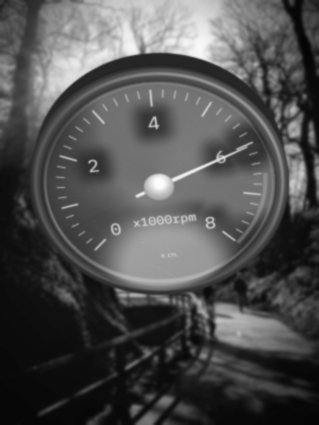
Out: rpm 6000
